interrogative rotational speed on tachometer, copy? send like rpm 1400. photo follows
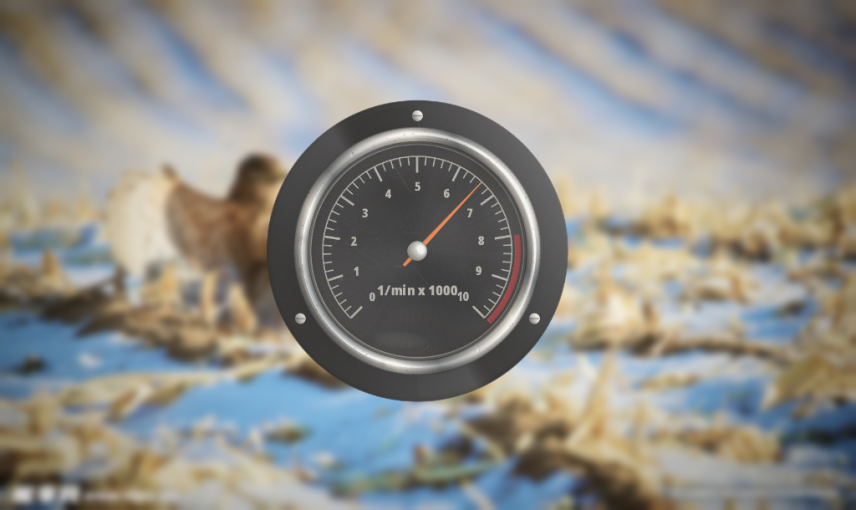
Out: rpm 6600
